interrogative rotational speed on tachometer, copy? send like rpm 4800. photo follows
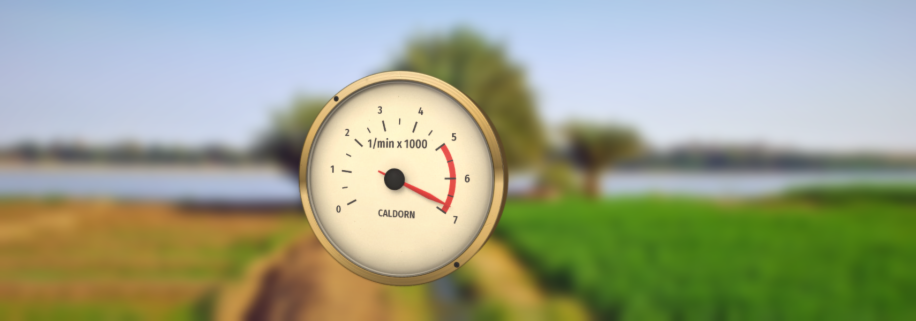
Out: rpm 6750
